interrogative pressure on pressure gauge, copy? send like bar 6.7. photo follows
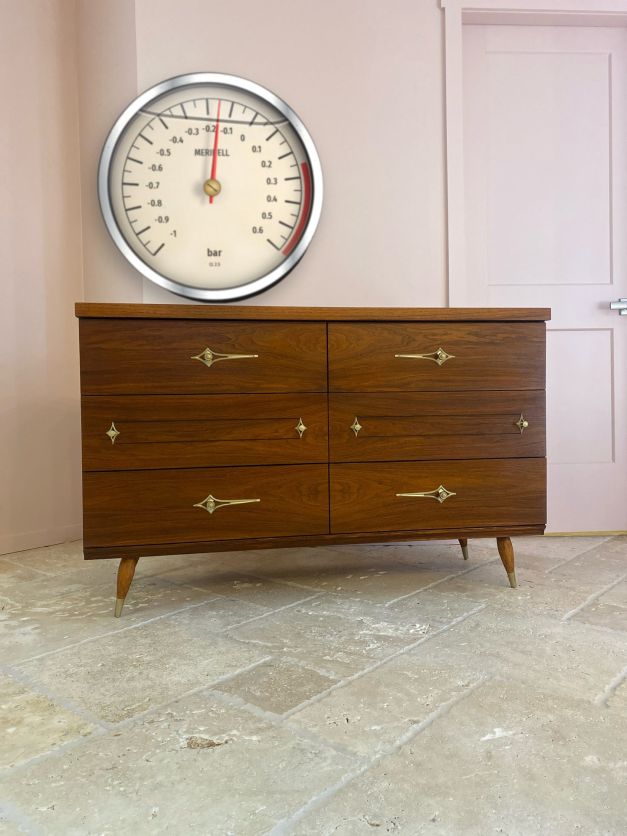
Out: bar -0.15
